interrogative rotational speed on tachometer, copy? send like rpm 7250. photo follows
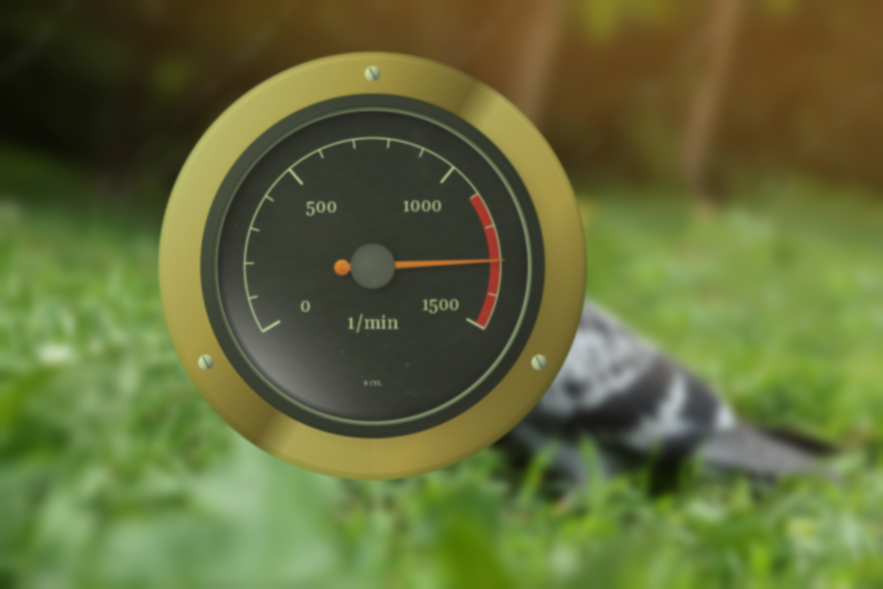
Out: rpm 1300
